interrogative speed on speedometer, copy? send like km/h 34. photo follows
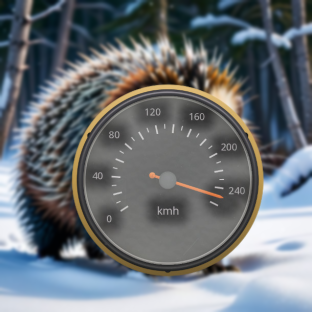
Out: km/h 250
